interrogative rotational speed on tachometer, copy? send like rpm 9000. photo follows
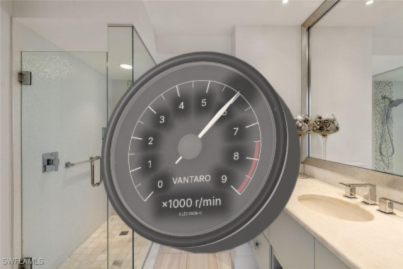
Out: rpm 6000
